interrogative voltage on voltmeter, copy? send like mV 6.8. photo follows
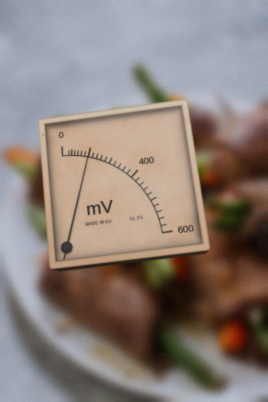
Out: mV 200
